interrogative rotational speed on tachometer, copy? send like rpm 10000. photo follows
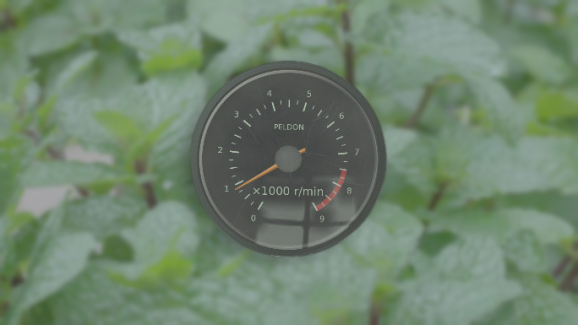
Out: rpm 875
